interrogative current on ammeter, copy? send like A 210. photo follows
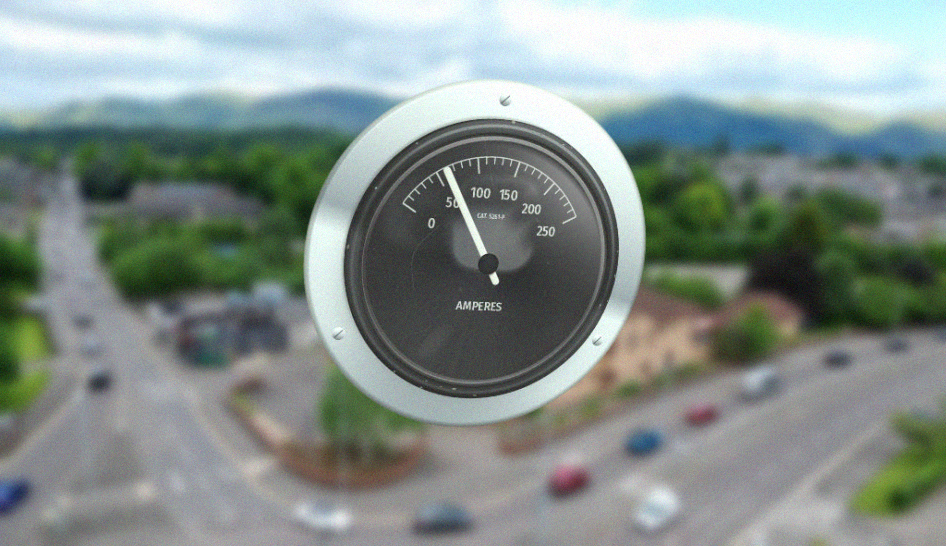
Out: A 60
